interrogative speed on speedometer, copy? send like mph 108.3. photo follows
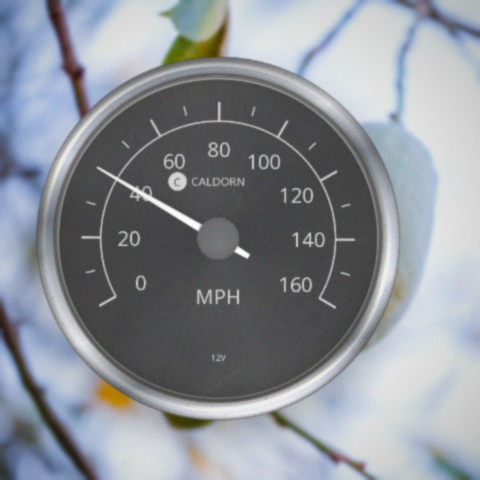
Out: mph 40
